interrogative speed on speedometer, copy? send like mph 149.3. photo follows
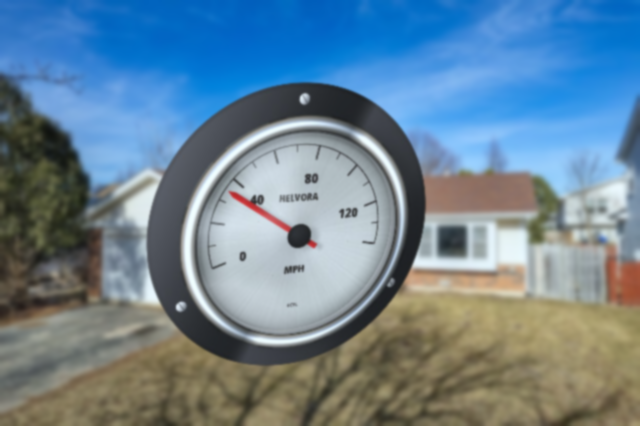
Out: mph 35
